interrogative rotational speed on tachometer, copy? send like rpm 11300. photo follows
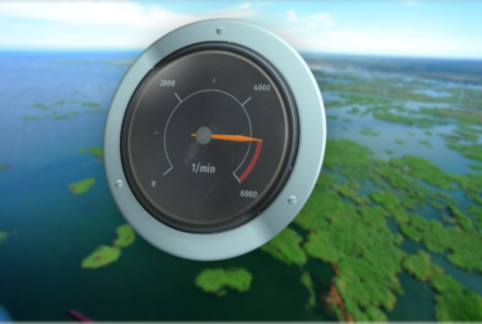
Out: rpm 5000
